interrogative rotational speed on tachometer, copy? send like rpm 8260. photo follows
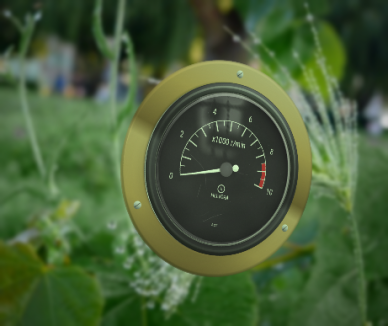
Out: rpm 0
